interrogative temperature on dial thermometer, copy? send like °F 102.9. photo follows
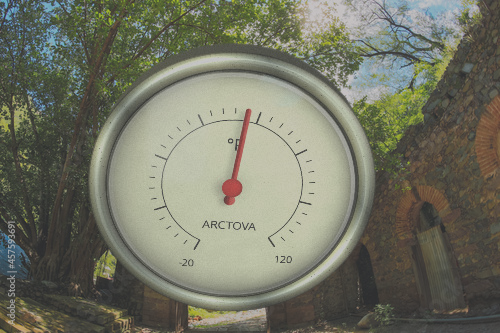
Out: °F 56
